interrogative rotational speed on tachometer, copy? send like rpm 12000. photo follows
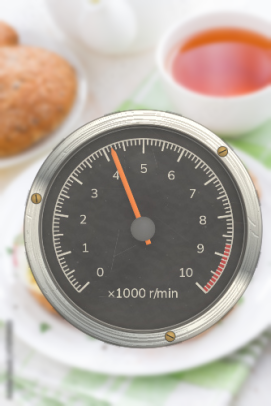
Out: rpm 4200
